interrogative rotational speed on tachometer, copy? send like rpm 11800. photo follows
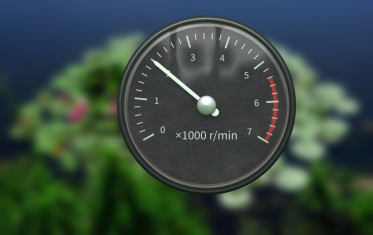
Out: rpm 2000
